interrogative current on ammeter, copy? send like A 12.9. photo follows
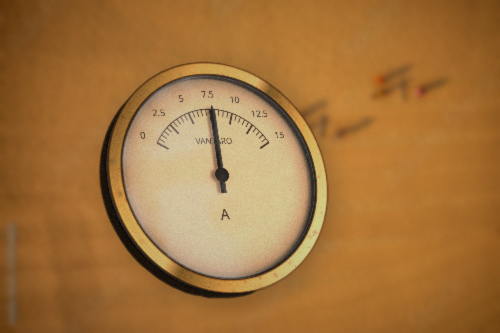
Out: A 7.5
